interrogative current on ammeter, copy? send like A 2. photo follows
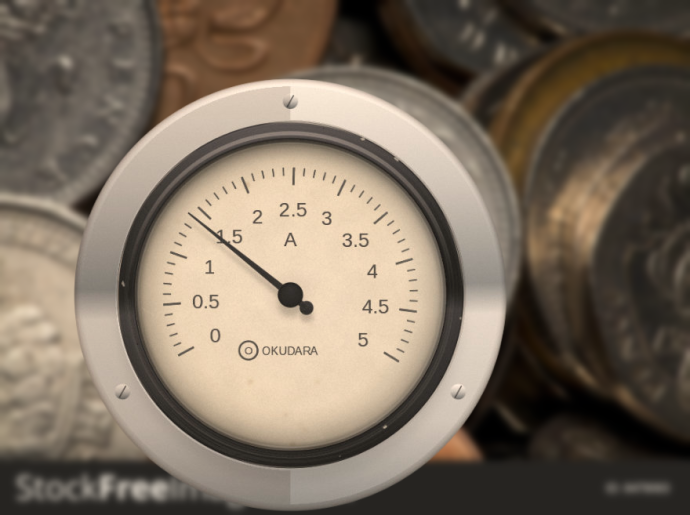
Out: A 1.4
